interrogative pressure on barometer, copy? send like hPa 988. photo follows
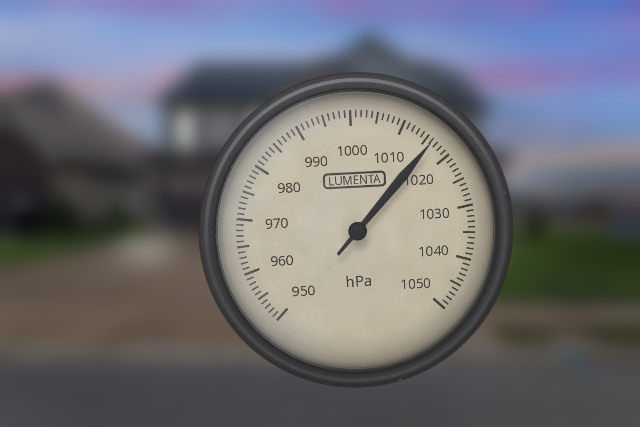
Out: hPa 1016
